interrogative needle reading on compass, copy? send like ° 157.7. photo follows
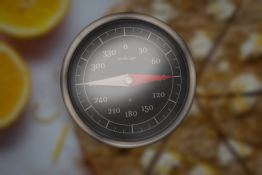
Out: ° 90
